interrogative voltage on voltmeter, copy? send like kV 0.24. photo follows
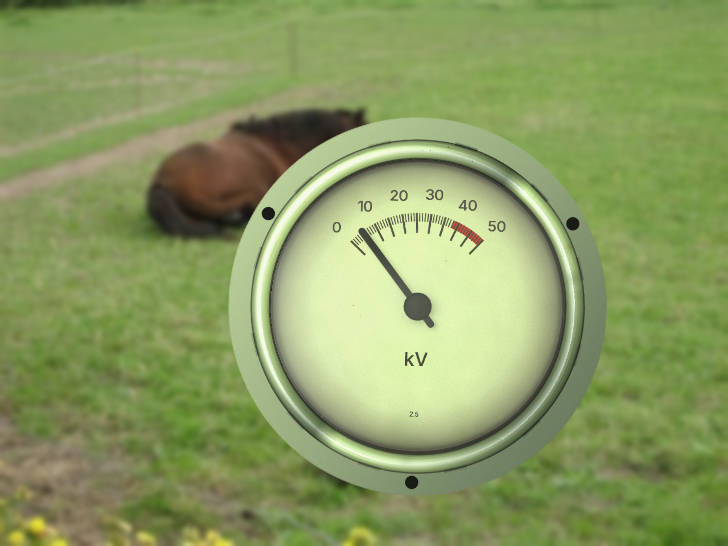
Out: kV 5
